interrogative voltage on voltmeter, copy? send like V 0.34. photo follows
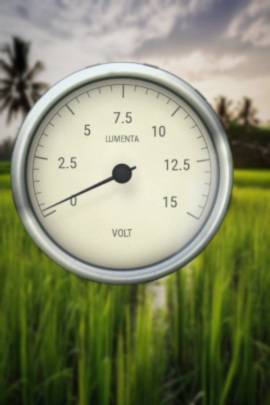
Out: V 0.25
